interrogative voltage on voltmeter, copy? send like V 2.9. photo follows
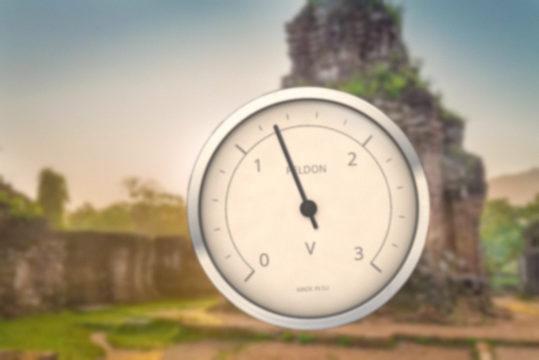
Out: V 1.3
